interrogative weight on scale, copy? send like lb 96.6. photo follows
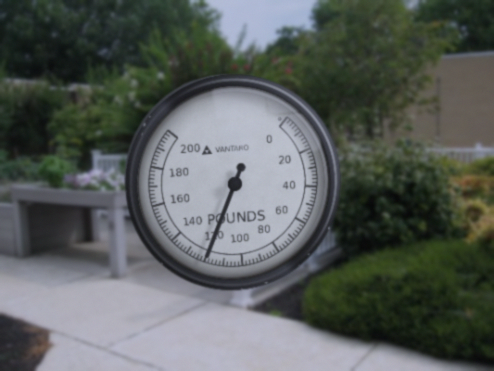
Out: lb 120
